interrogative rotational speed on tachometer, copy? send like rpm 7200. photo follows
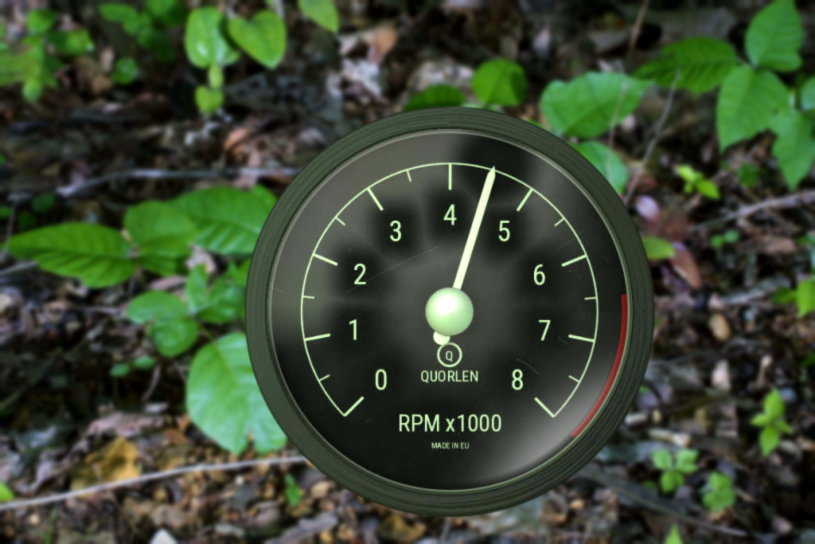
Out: rpm 4500
